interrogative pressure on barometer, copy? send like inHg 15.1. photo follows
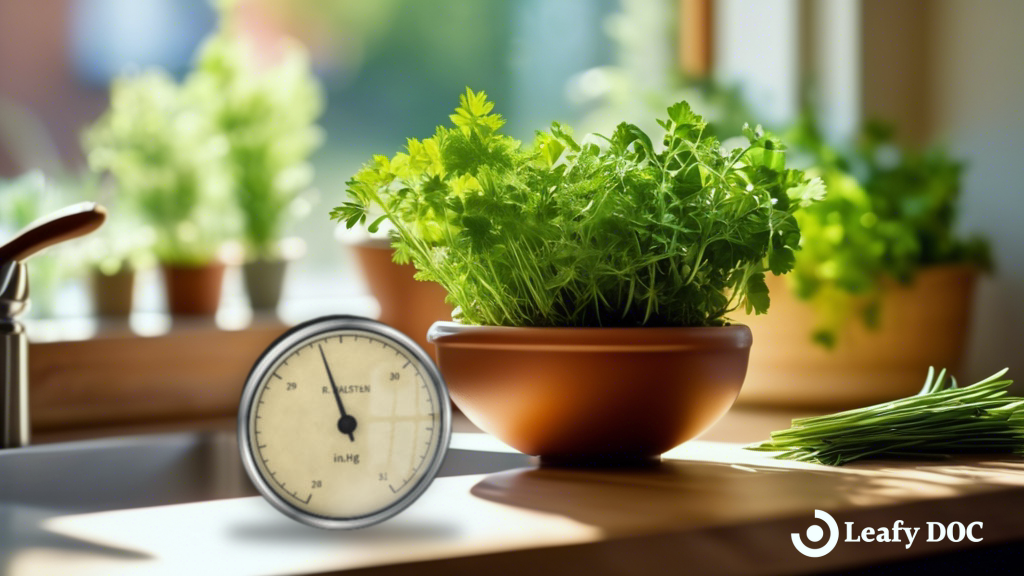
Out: inHg 29.35
